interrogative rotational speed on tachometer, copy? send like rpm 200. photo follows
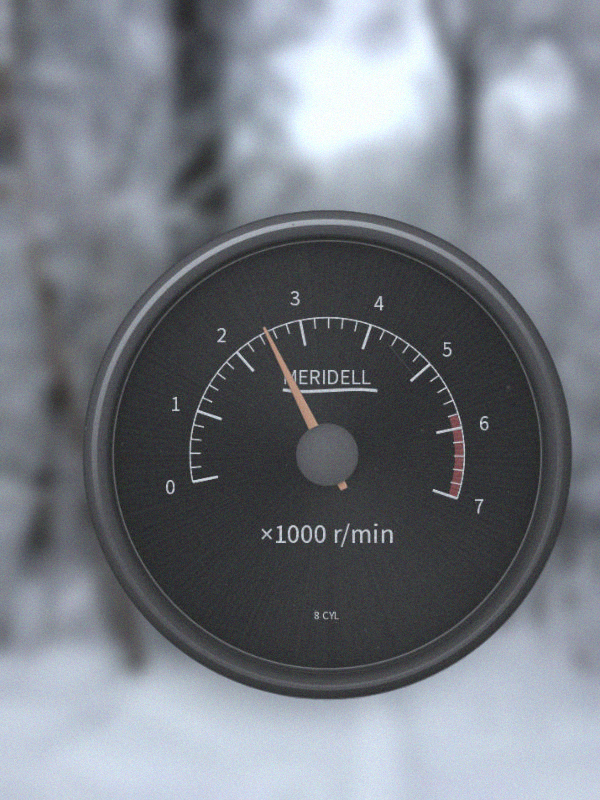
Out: rpm 2500
